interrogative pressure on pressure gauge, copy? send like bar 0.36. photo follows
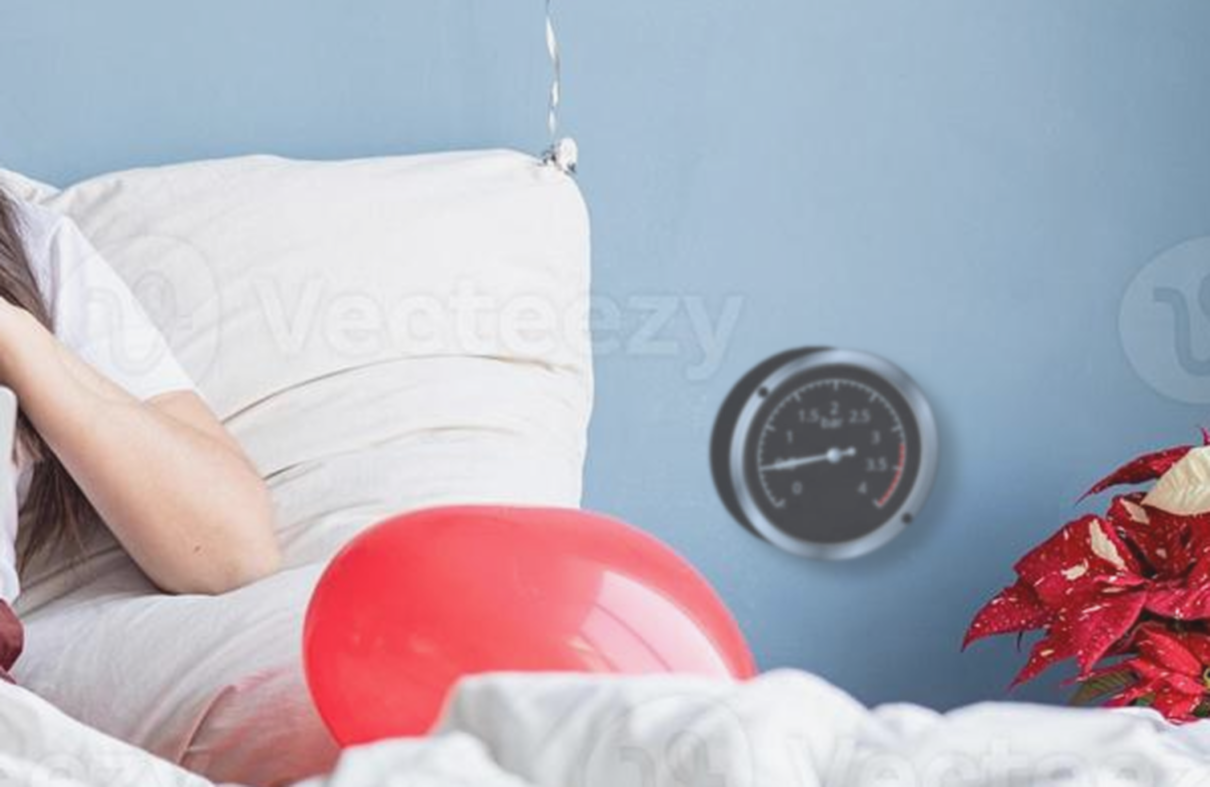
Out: bar 0.5
